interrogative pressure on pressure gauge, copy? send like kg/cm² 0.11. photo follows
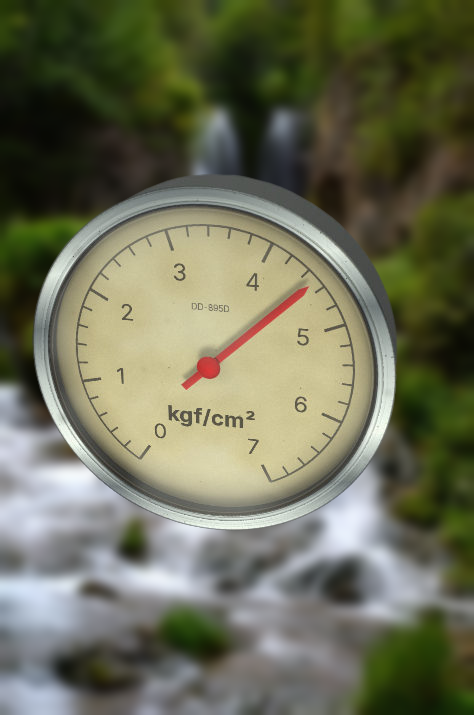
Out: kg/cm² 4.5
